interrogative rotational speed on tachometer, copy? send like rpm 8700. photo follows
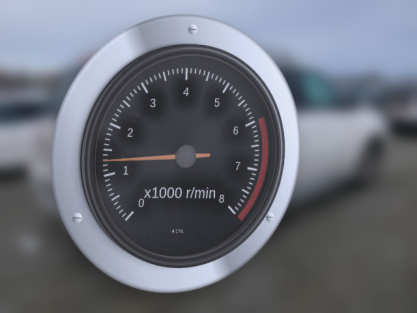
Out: rpm 1300
